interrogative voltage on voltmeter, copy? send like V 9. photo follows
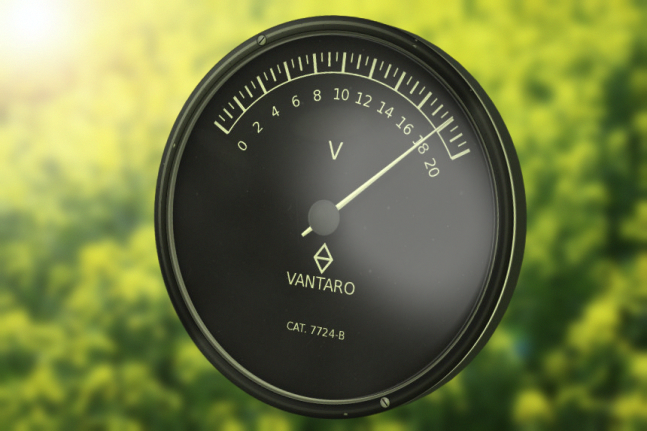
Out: V 18
